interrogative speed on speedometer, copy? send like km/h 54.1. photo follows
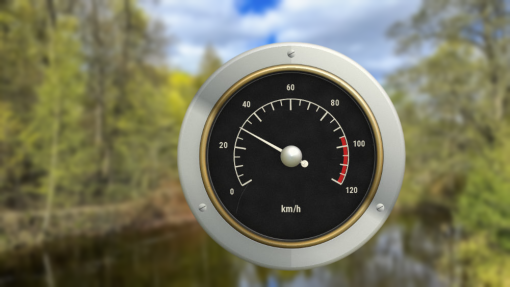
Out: km/h 30
